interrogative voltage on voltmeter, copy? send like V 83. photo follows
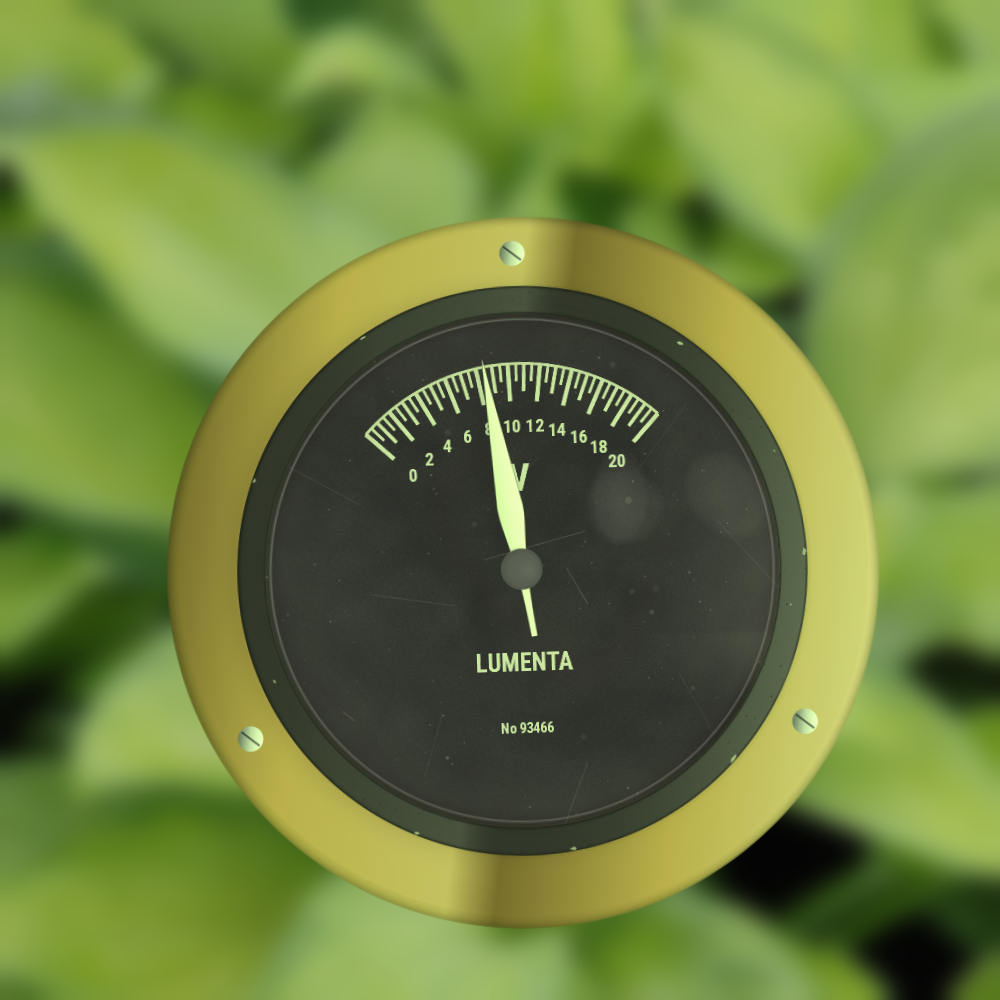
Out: V 8.5
